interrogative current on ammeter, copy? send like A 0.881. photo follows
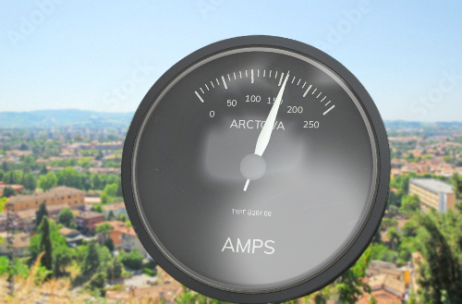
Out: A 160
